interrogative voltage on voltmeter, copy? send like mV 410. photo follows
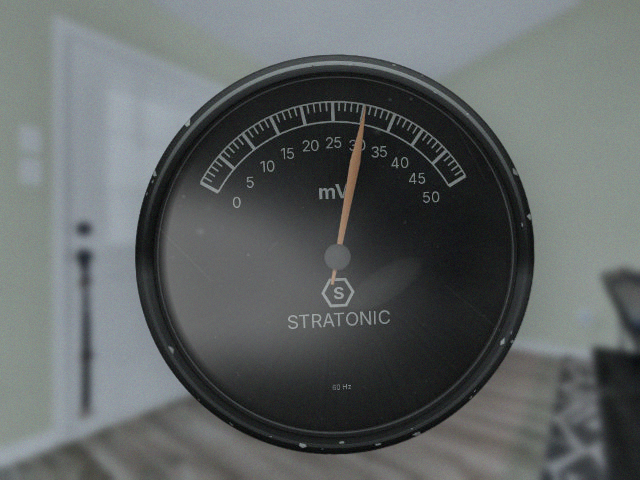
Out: mV 30
